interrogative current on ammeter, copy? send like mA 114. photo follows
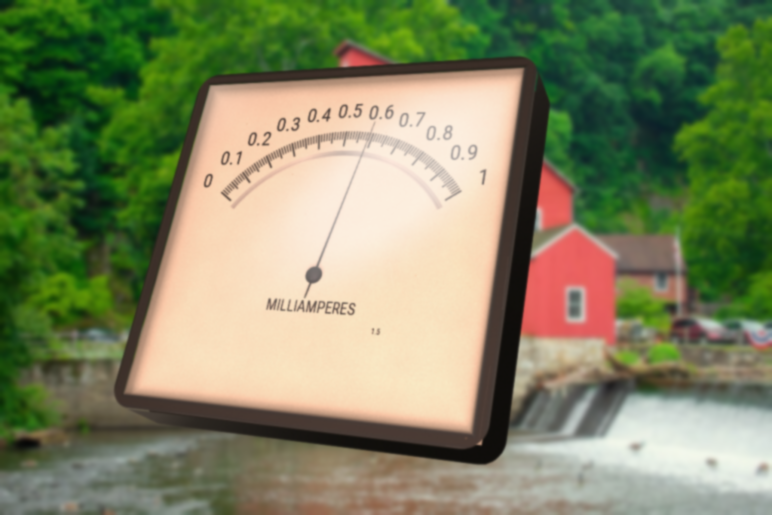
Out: mA 0.6
